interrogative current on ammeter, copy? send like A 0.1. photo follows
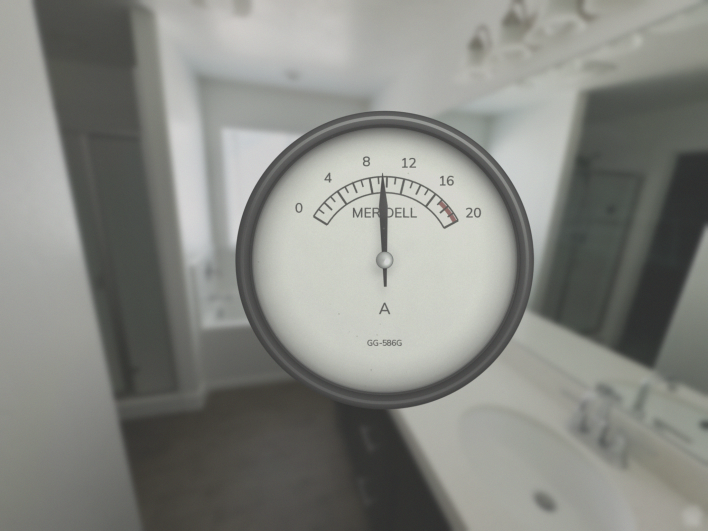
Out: A 9.5
